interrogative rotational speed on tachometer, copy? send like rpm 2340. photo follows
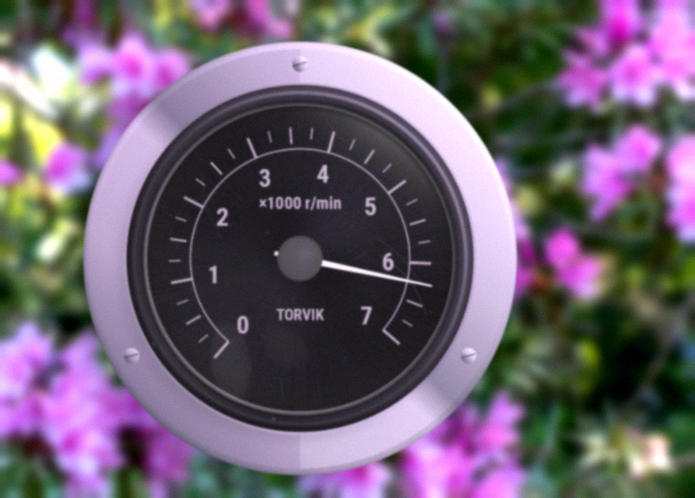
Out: rpm 6250
